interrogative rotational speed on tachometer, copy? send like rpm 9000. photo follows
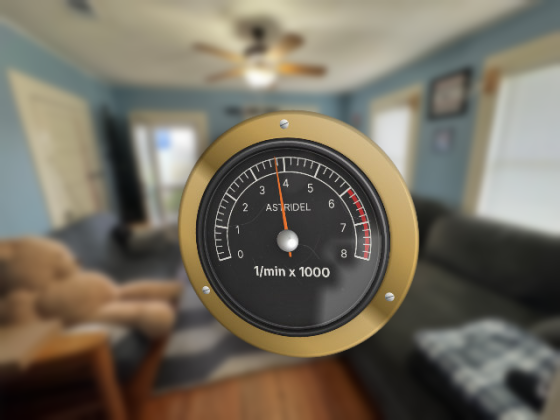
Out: rpm 3800
